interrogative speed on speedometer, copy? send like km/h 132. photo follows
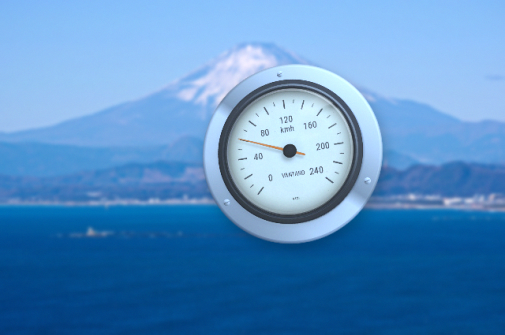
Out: km/h 60
